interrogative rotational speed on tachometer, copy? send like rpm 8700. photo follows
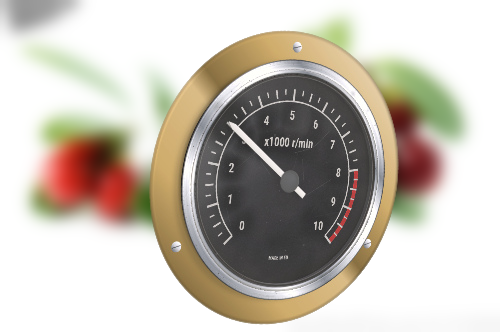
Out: rpm 3000
